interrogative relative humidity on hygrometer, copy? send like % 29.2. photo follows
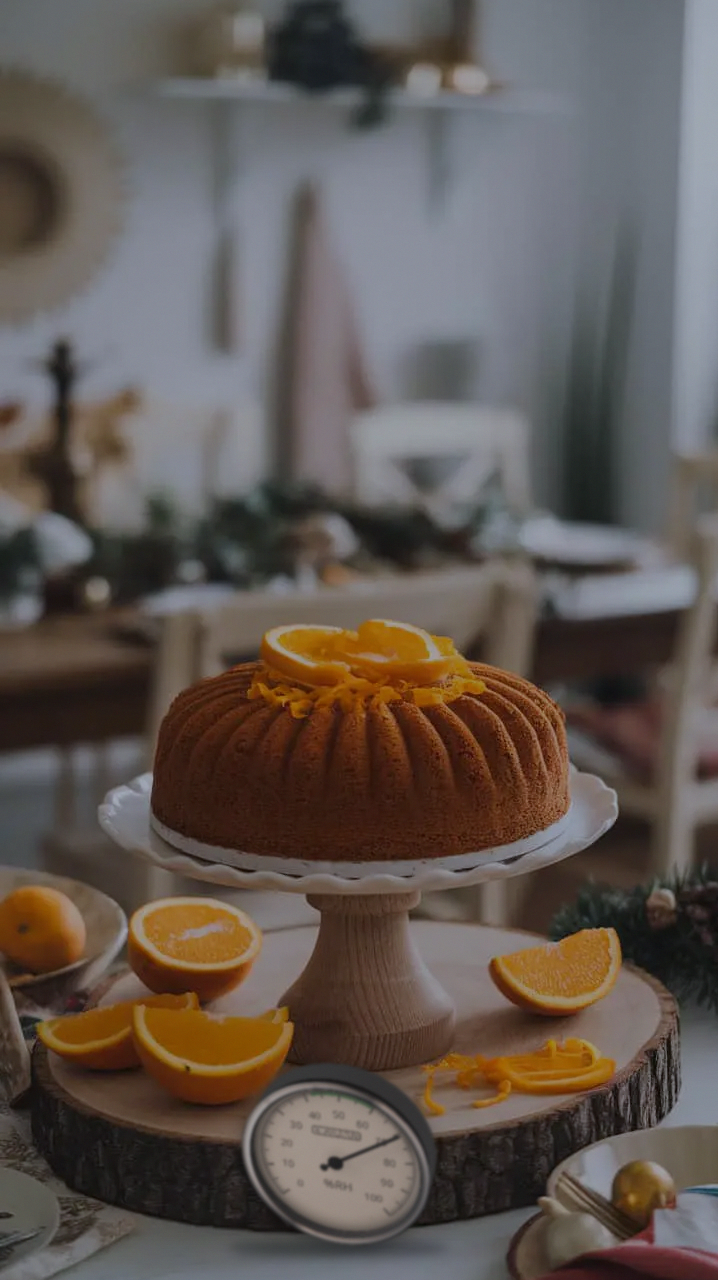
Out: % 70
